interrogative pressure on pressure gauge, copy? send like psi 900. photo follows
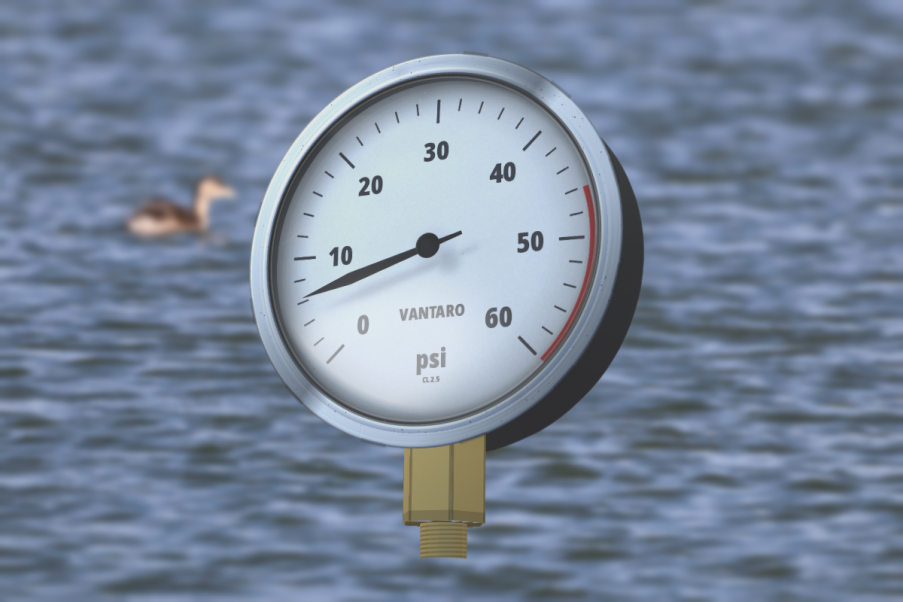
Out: psi 6
